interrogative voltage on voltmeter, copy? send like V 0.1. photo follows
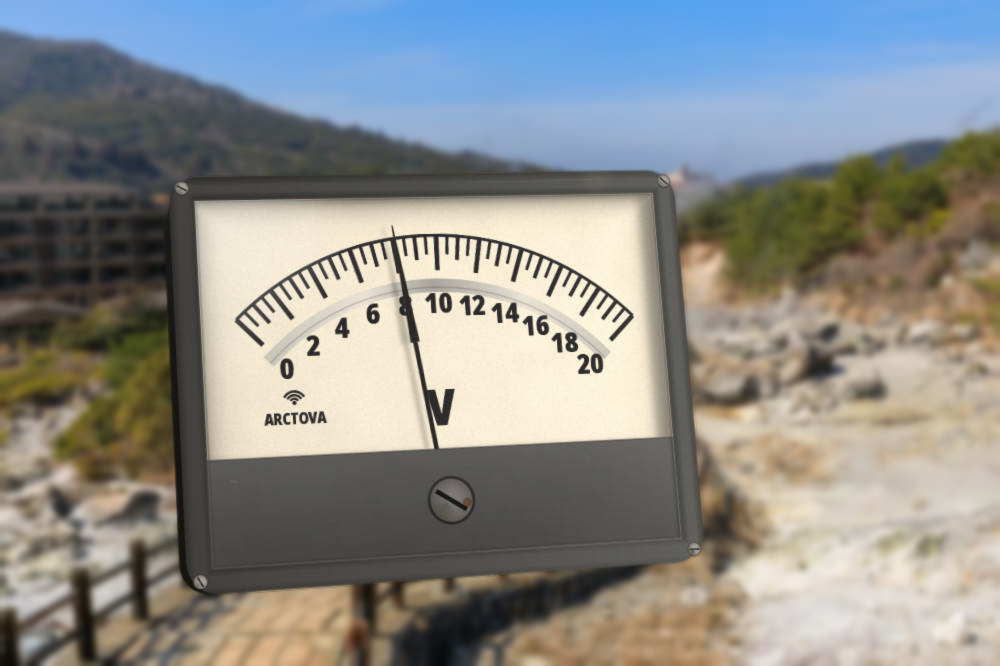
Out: V 8
